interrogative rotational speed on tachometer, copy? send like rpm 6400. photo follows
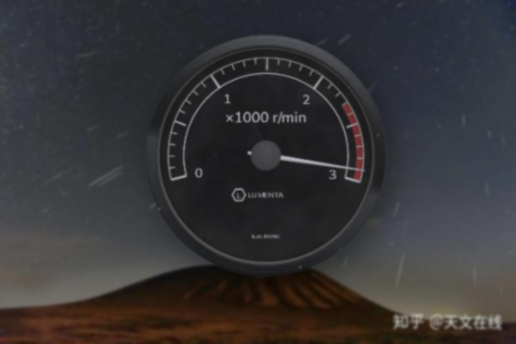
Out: rpm 2900
